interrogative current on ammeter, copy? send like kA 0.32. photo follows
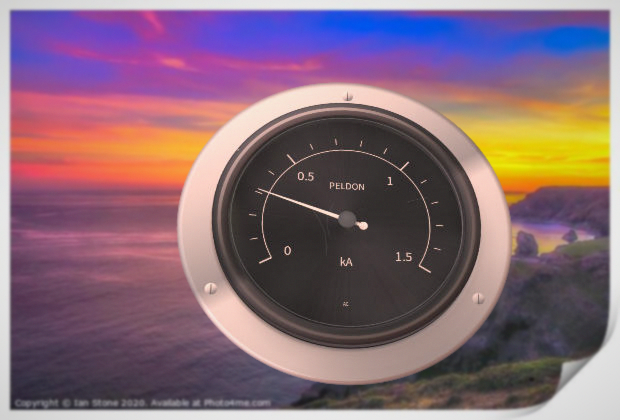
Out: kA 0.3
